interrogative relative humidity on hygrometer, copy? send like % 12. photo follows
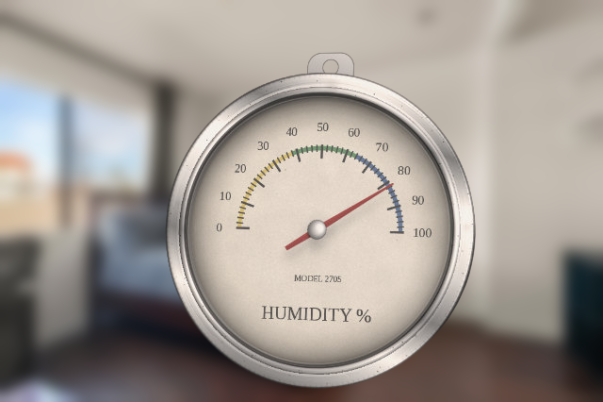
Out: % 82
